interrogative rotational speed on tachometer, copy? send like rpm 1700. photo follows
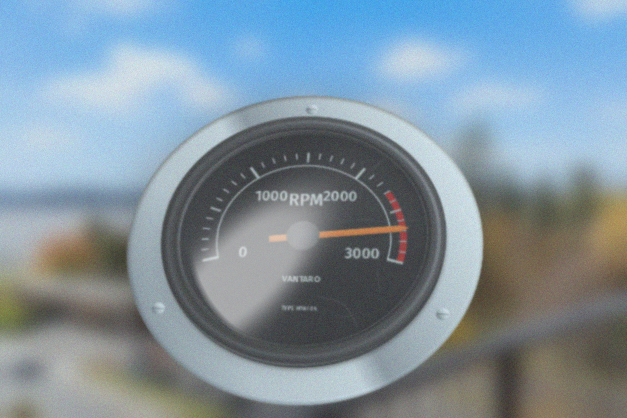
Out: rpm 2700
